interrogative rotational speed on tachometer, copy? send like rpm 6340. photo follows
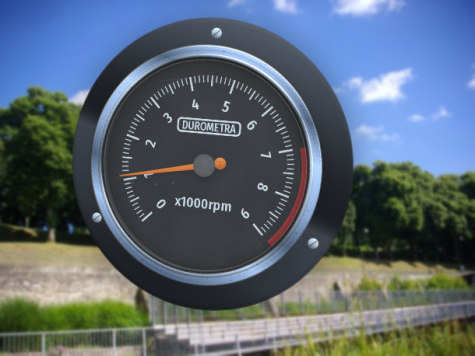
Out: rpm 1100
